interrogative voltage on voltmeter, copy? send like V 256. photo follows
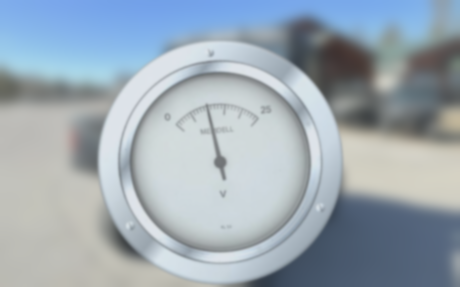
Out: V 10
